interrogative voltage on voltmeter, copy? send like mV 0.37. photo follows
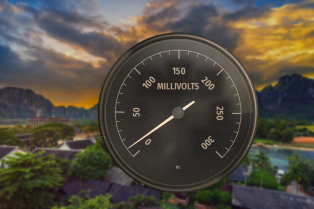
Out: mV 10
